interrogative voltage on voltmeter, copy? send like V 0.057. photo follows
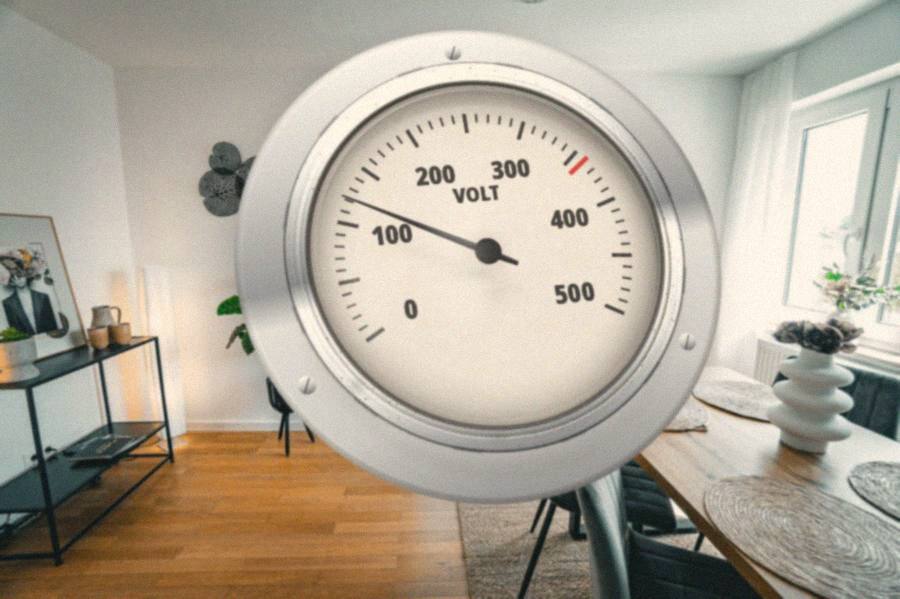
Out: V 120
